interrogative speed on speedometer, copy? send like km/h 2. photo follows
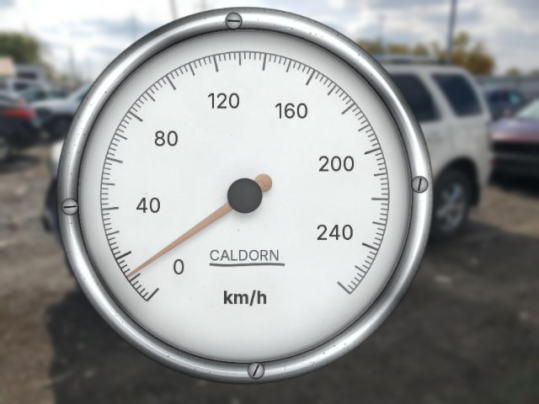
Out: km/h 12
